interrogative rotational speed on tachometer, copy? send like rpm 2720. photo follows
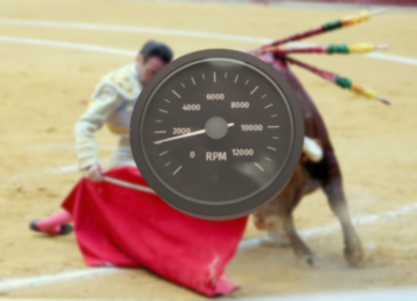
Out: rpm 1500
